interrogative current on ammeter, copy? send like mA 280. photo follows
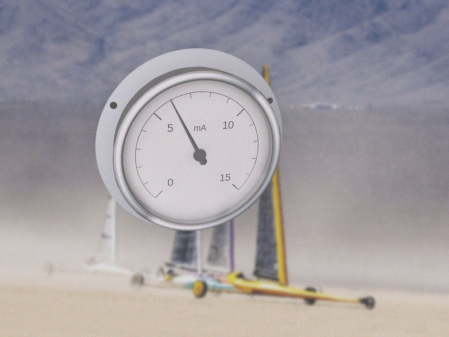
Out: mA 6
